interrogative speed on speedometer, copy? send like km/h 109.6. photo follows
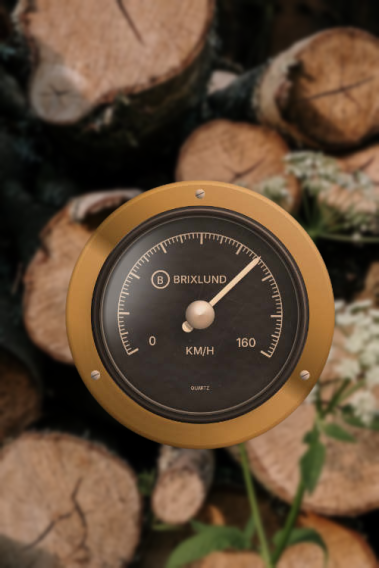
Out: km/h 110
